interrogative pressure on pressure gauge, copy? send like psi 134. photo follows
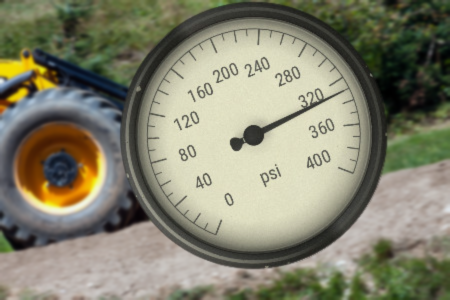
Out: psi 330
